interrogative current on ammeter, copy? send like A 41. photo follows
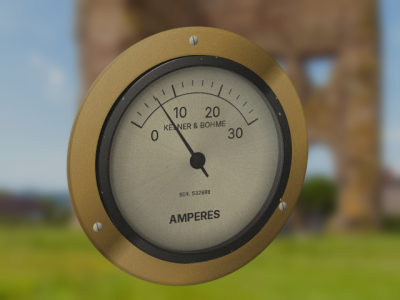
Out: A 6
